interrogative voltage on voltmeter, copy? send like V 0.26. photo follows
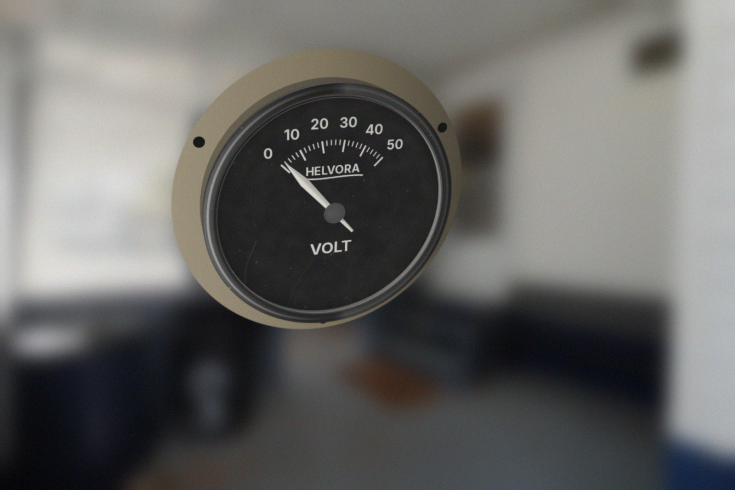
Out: V 2
